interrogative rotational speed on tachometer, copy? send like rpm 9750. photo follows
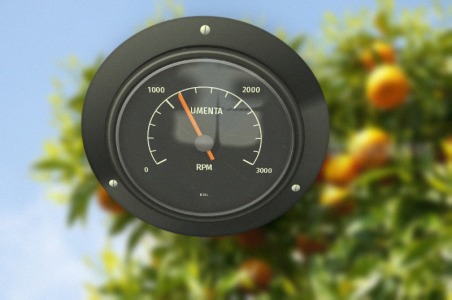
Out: rpm 1200
